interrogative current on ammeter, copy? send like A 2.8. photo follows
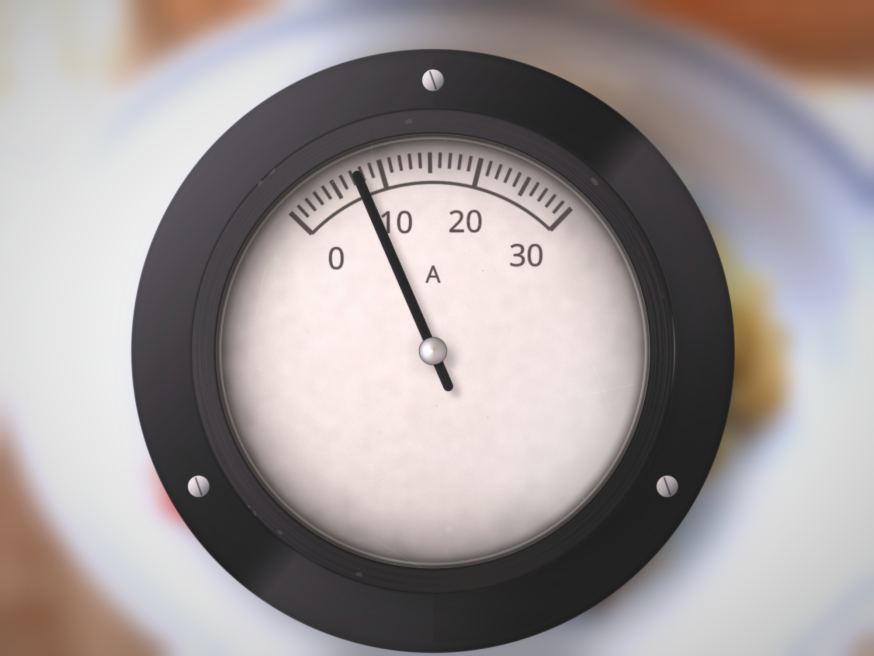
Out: A 7.5
